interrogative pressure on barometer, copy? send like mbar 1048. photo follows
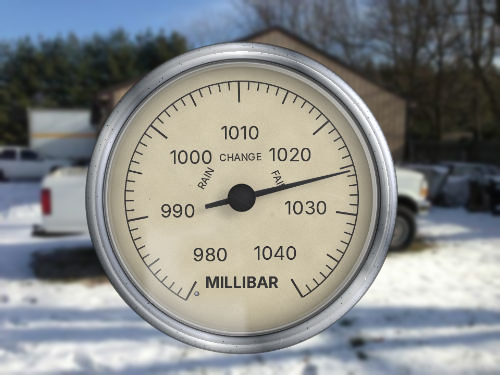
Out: mbar 1025.5
